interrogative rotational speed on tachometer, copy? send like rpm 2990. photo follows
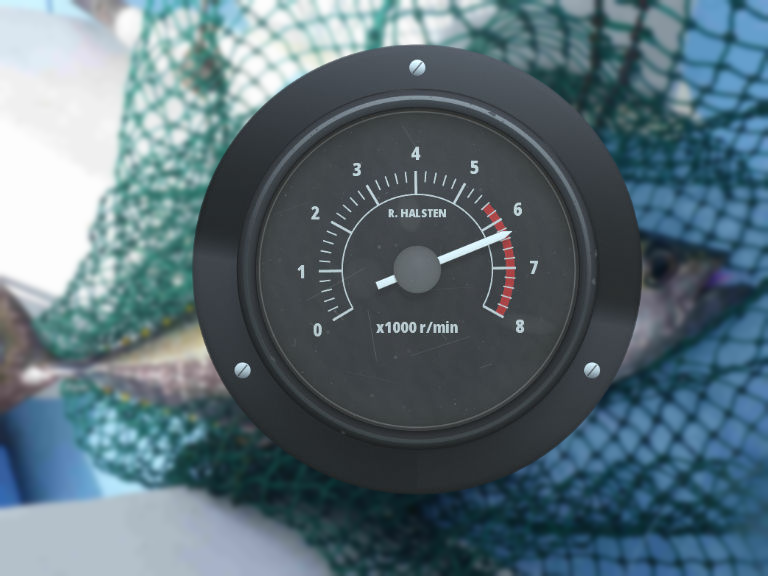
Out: rpm 6300
